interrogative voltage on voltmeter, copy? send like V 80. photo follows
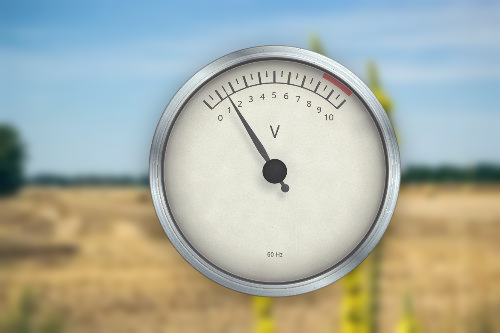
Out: V 1.5
